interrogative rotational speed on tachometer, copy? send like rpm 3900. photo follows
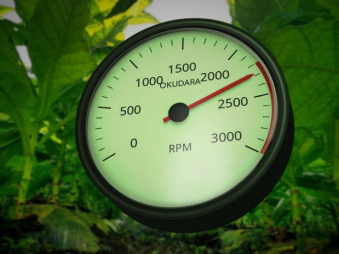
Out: rpm 2300
